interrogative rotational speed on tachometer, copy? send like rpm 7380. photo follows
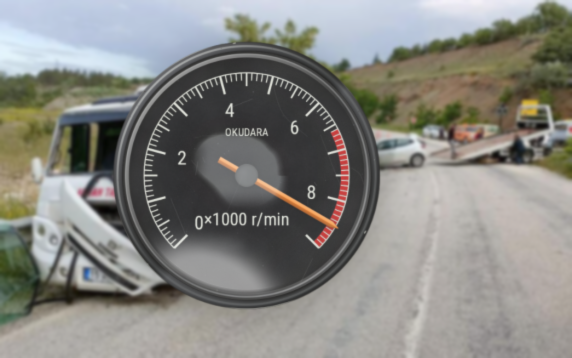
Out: rpm 8500
